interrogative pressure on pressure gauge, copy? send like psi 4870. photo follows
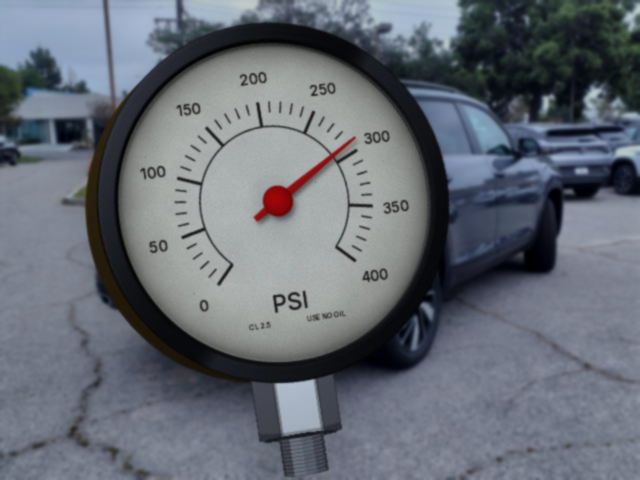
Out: psi 290
